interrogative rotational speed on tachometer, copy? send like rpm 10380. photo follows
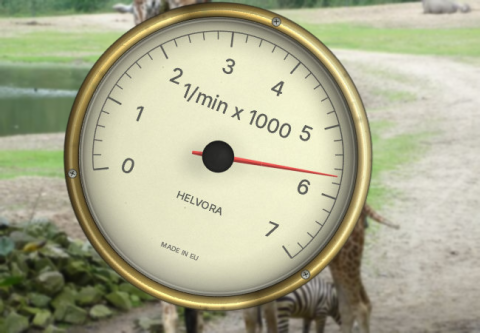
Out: rpm 5700
